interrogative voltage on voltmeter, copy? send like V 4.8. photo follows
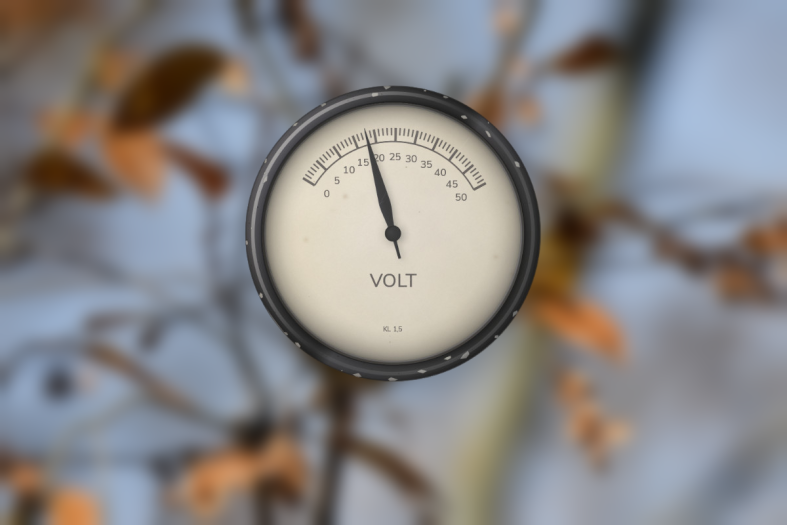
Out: V 18
